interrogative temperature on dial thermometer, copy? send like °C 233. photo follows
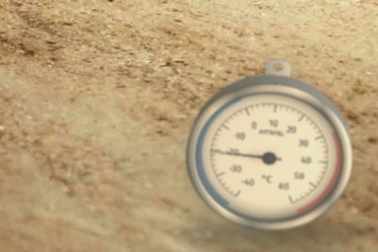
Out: °C -20
